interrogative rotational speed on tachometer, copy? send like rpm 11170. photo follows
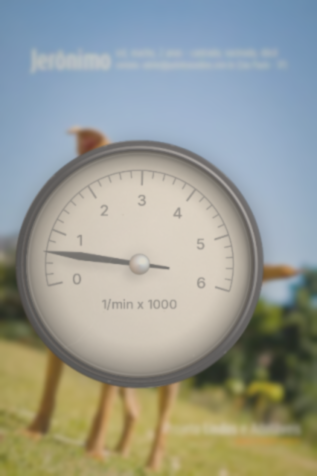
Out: rpm 600
